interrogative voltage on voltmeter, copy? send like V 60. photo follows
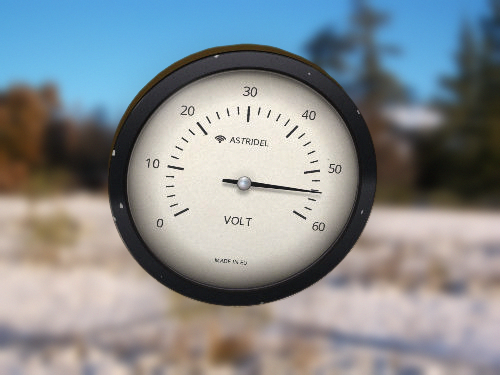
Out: V 54
